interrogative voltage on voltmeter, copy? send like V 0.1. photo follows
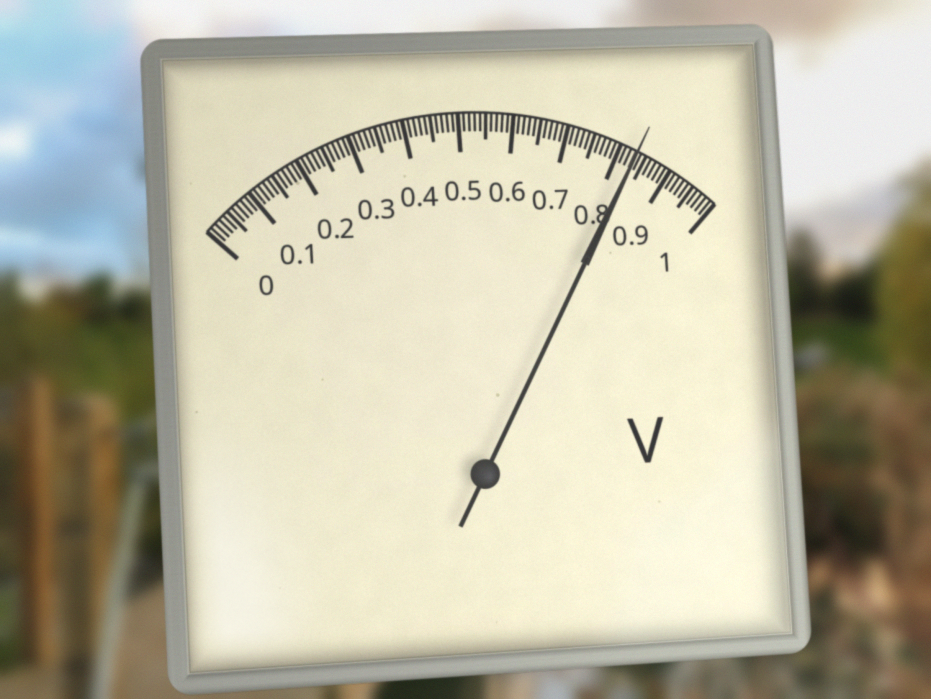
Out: V 0.83
